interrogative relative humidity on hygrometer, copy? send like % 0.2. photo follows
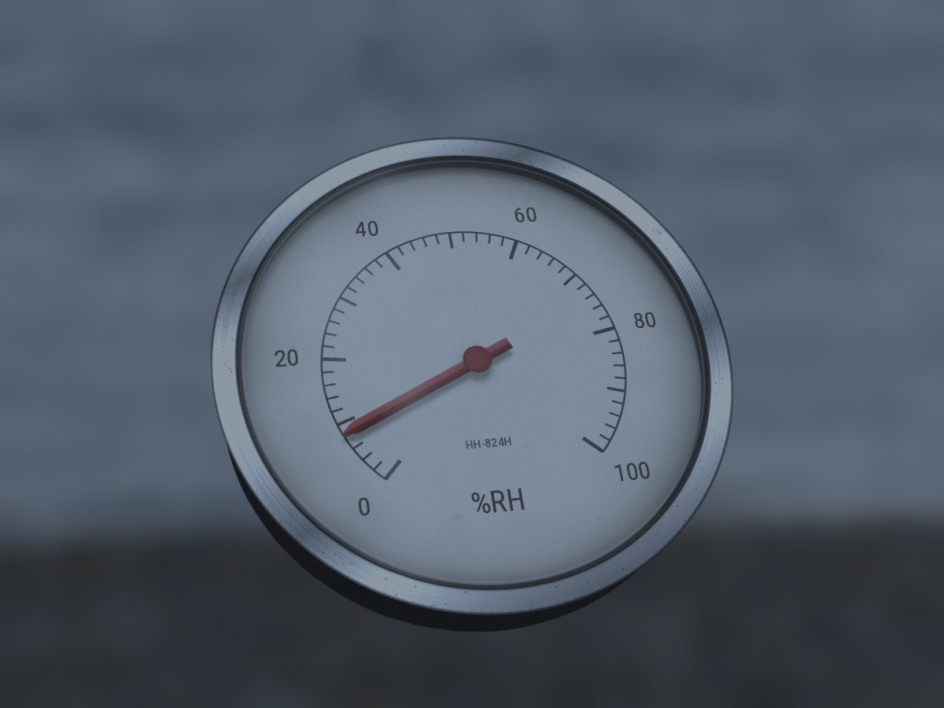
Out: % 8
